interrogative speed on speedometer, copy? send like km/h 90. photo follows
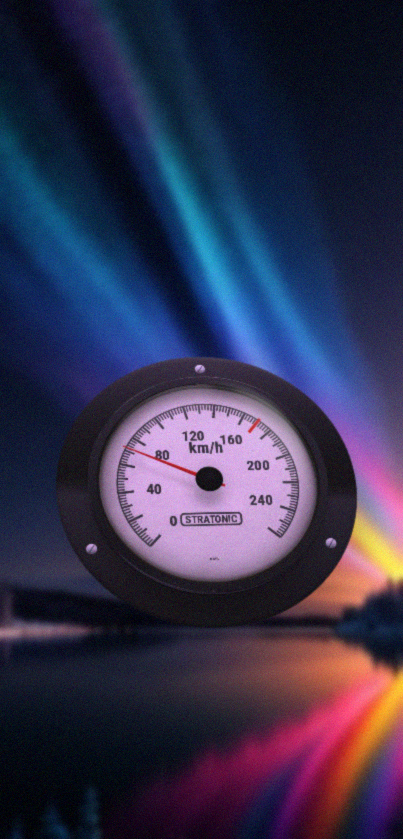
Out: km/h 70
